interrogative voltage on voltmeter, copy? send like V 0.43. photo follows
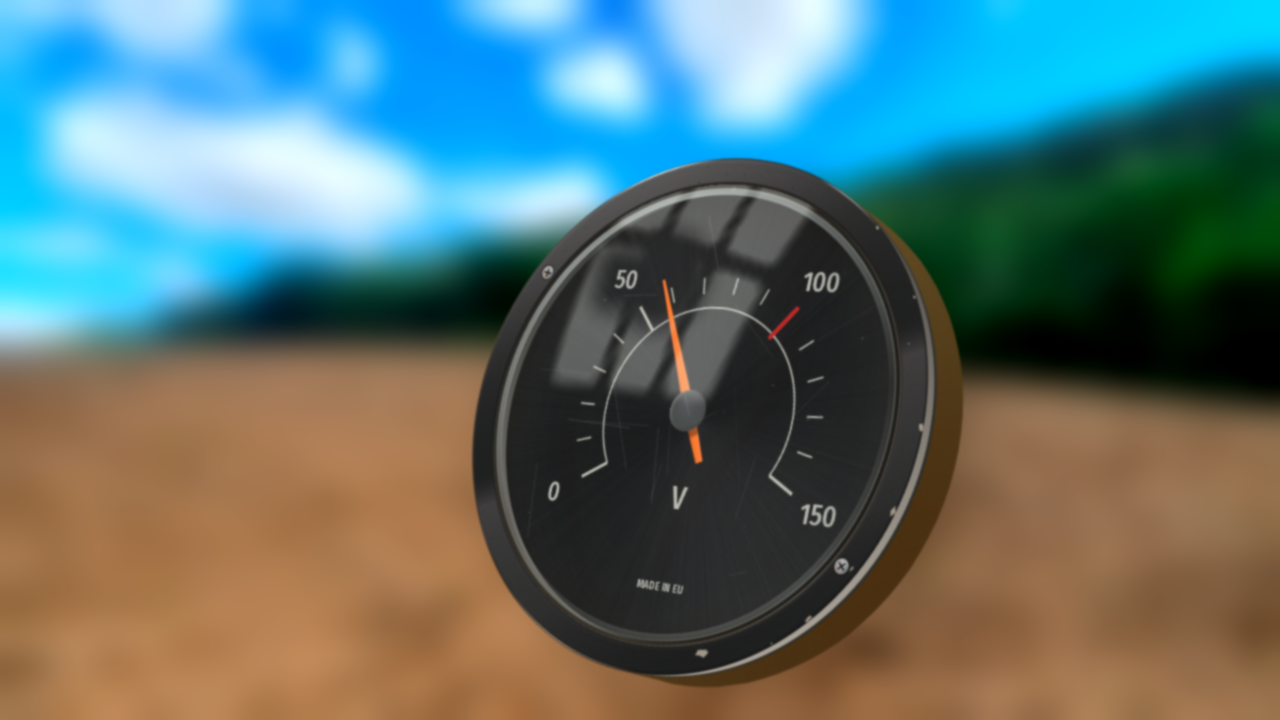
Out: V 60
